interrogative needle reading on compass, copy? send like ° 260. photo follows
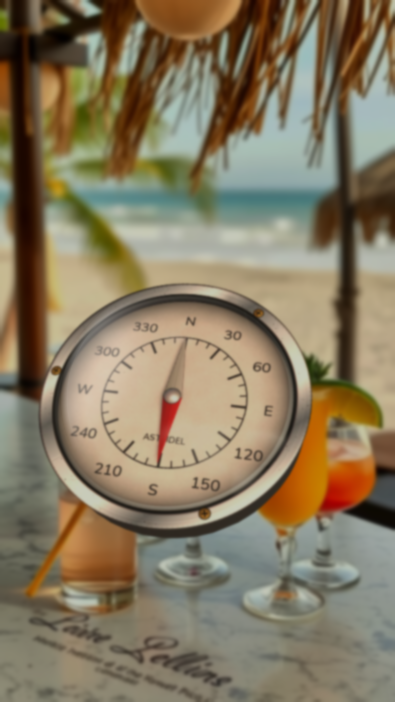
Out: ° 180
